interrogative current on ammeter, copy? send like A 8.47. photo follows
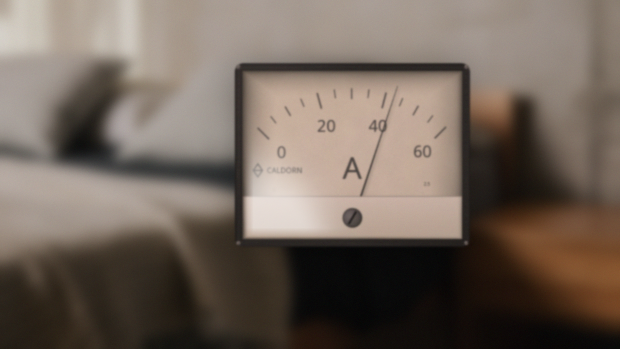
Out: A 42.5
